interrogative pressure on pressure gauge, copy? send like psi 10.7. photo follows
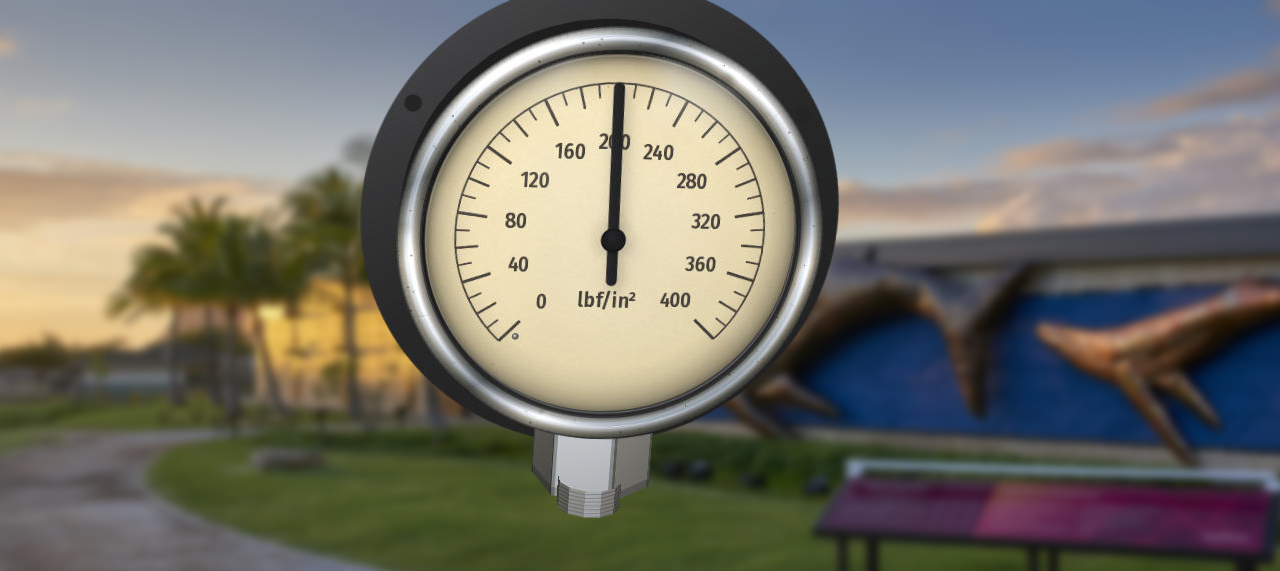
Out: psi 200
